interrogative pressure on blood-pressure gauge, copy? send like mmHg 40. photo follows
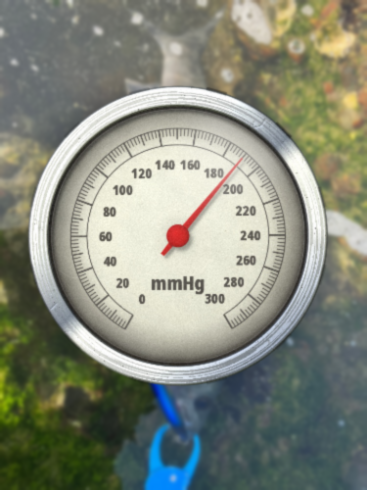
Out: mmHg 190
